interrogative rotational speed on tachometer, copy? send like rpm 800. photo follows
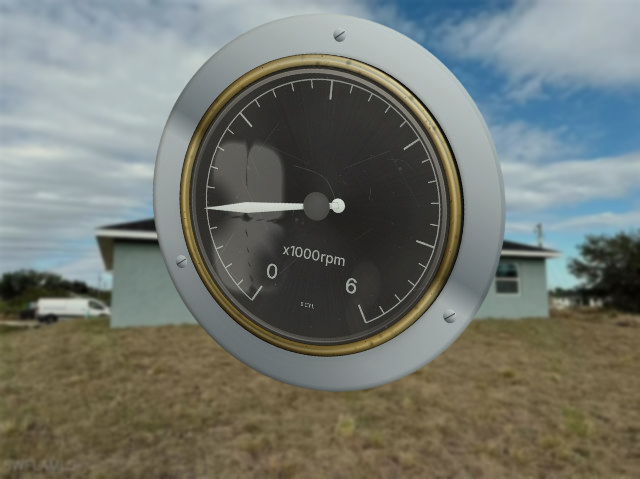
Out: rpm 1000
